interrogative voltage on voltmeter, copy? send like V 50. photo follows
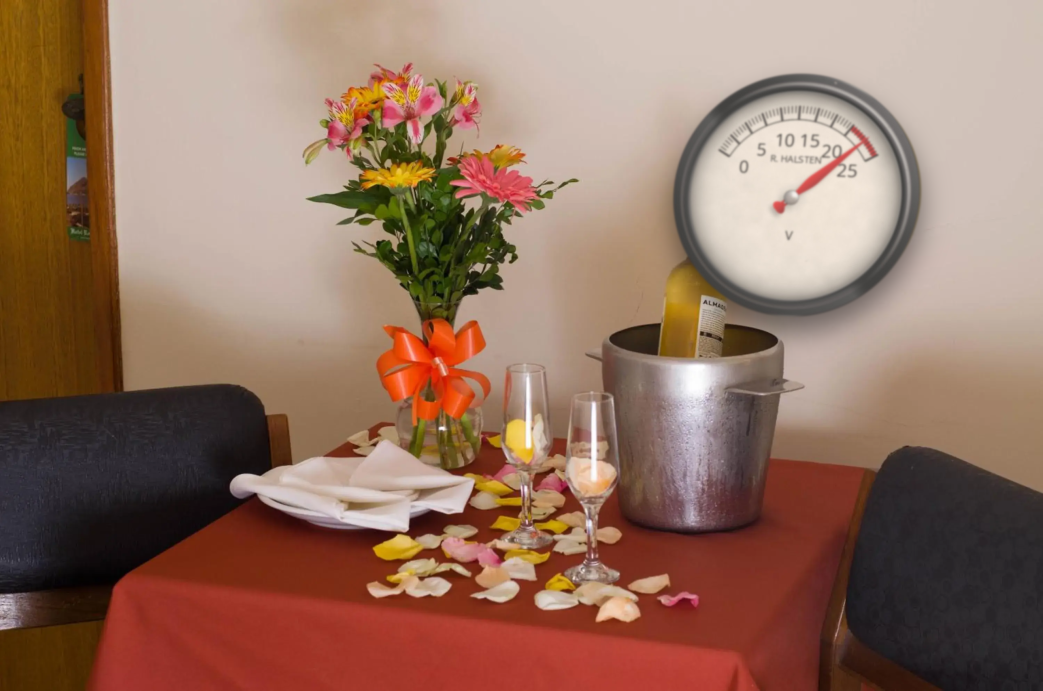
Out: V 22.5
